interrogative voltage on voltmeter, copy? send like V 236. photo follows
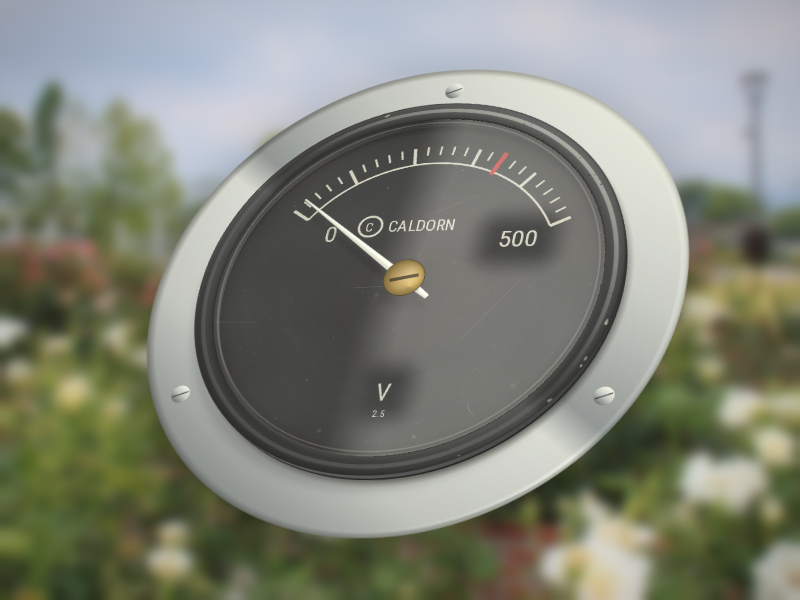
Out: V 20
